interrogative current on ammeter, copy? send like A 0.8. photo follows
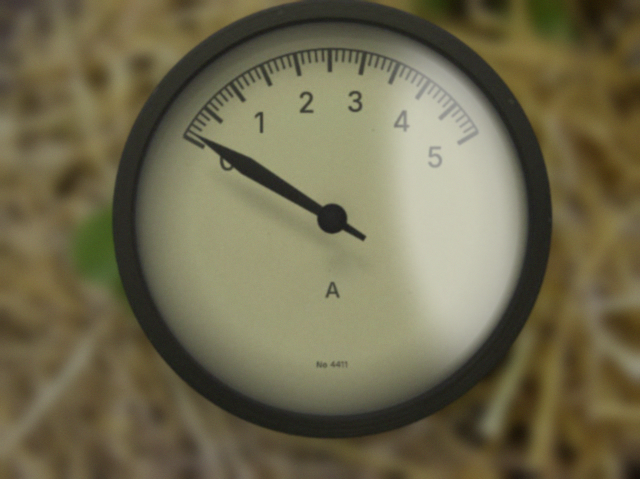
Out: A 0.1
